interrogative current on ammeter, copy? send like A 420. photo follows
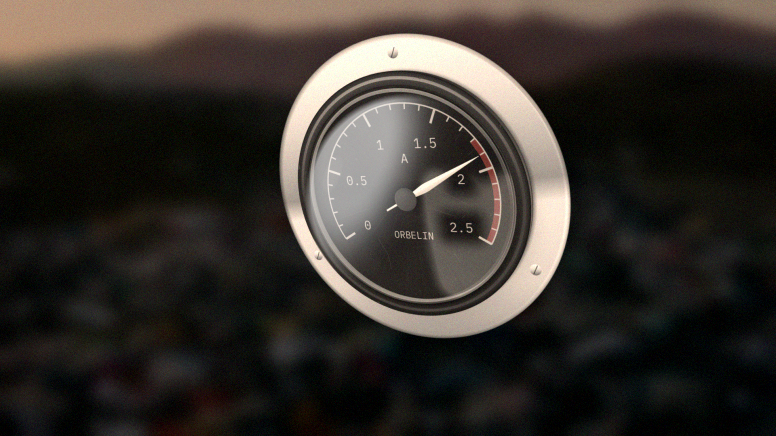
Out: A 1.9
